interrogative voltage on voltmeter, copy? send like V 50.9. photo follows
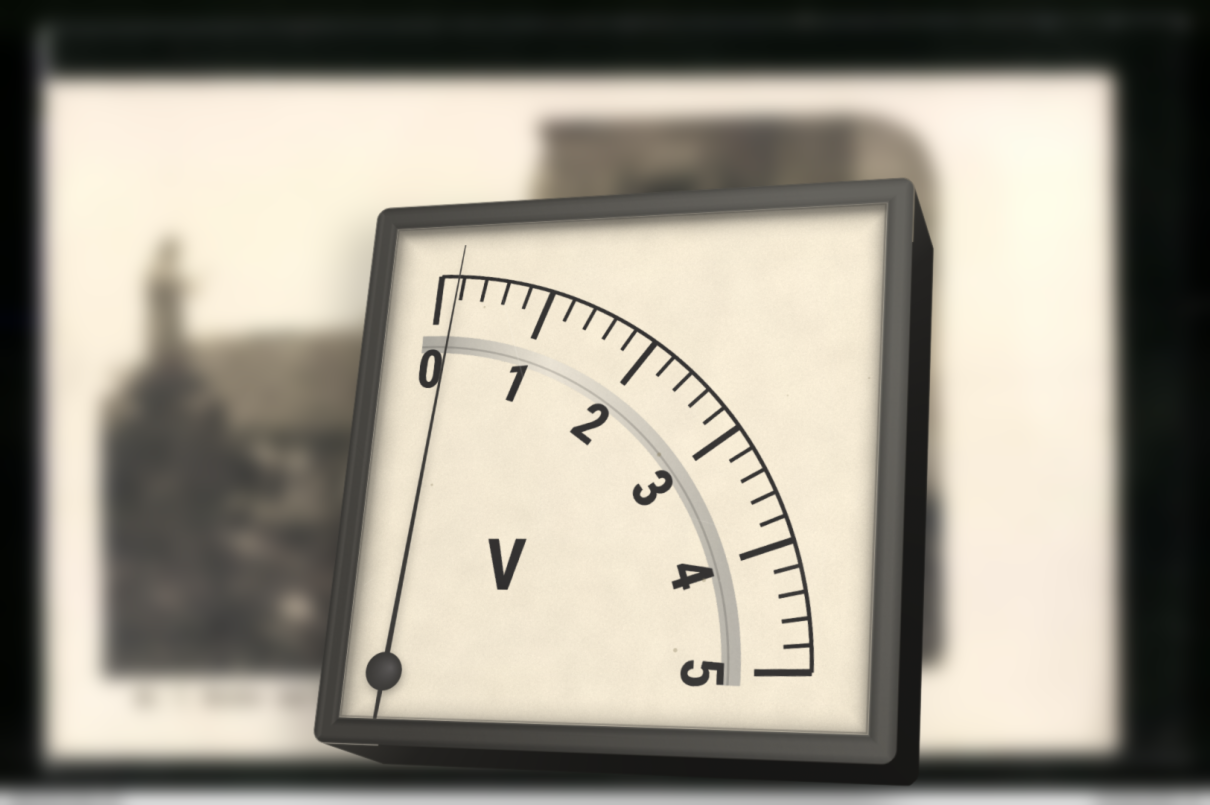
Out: V 0.2
